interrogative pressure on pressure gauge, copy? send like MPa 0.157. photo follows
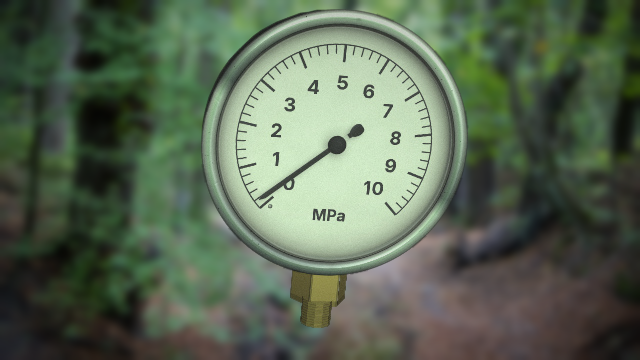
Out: MPa 0.2
